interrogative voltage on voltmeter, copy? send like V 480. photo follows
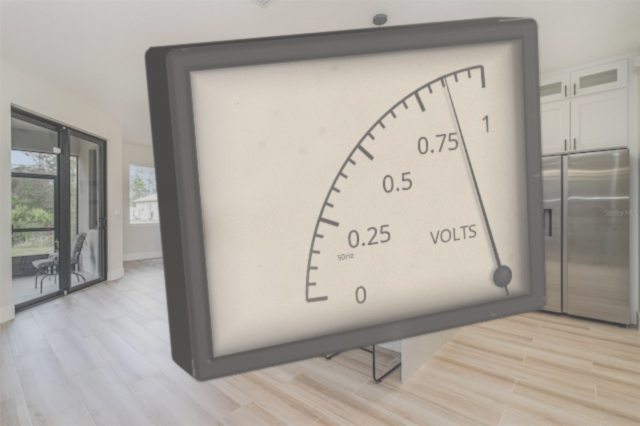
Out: V 0.85
